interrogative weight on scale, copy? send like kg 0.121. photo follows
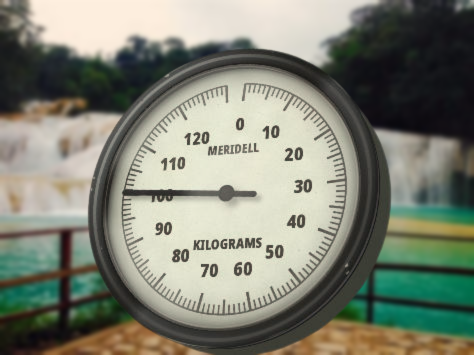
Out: kg 100
